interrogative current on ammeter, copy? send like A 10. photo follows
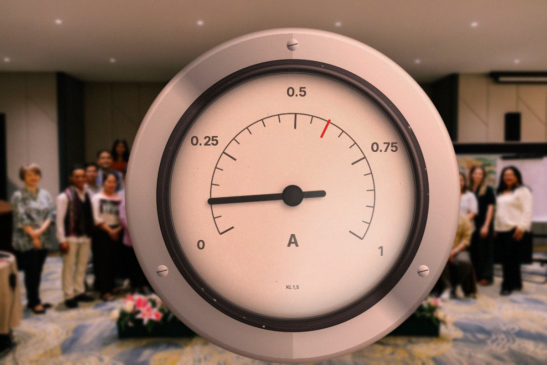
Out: A 0.1
